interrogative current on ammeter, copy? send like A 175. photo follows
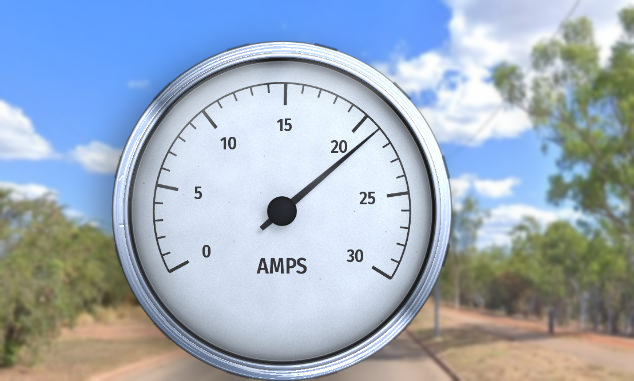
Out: A 21
